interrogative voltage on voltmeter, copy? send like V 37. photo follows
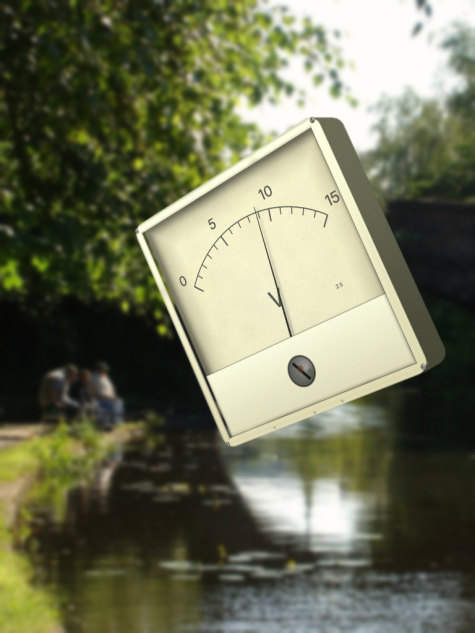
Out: V 9
